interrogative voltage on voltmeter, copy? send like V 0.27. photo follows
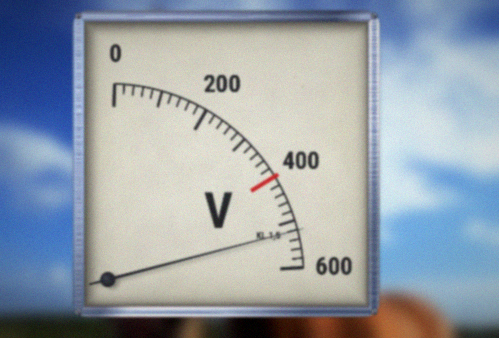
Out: V 520
